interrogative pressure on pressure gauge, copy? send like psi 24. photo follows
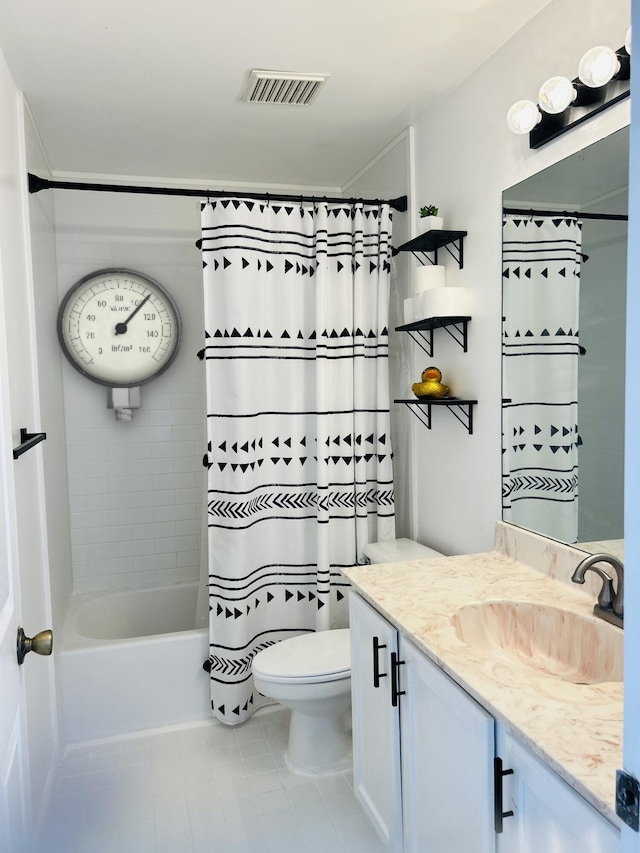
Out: psi 105
